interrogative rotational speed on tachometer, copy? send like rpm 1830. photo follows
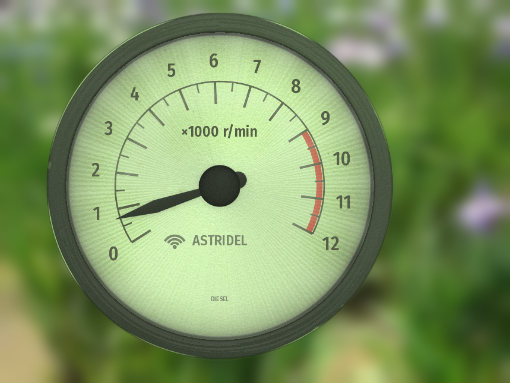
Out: rpm 750
